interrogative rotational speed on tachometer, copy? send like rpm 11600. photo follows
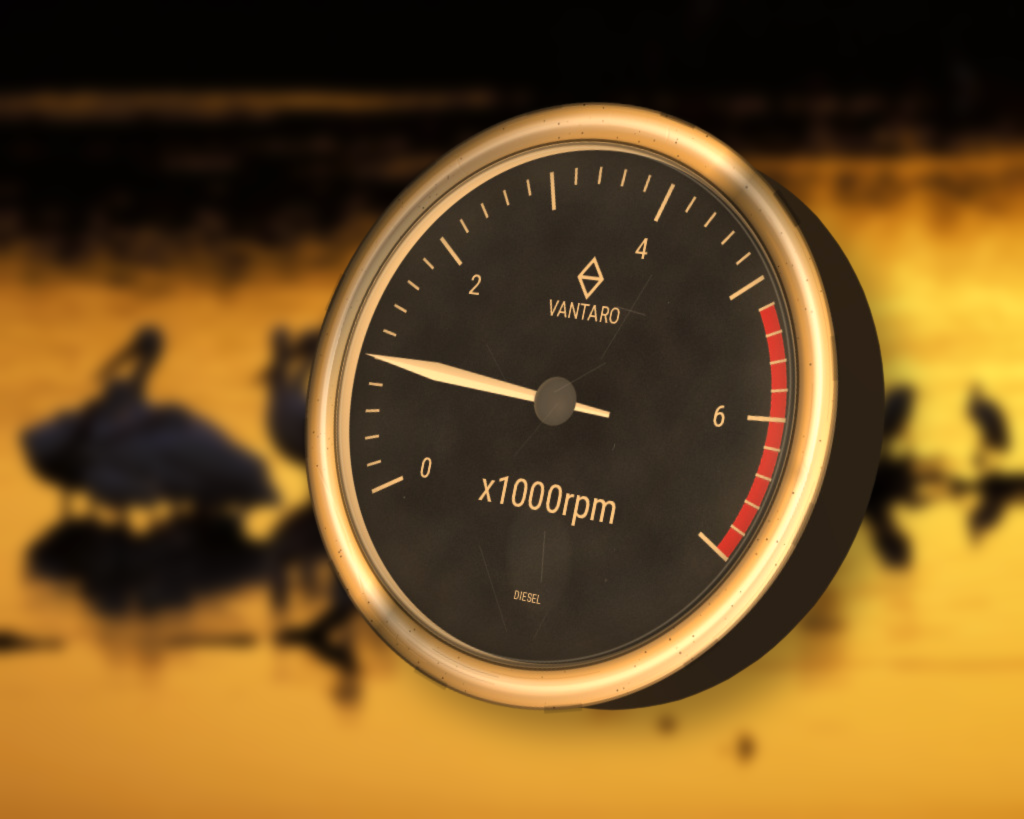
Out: rpm 1000
